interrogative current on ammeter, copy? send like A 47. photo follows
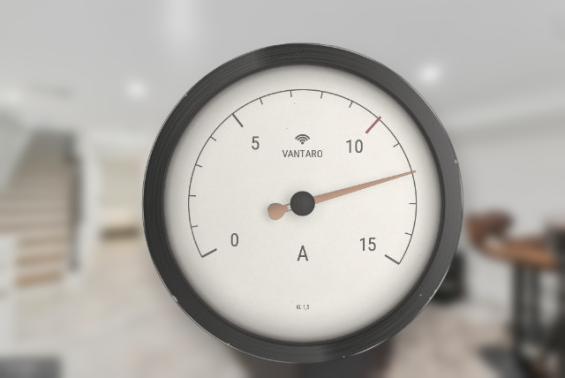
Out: A 12
